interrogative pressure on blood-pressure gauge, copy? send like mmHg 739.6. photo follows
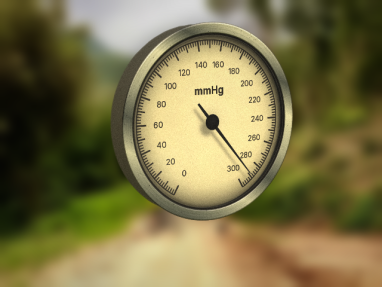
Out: mmHg 290
